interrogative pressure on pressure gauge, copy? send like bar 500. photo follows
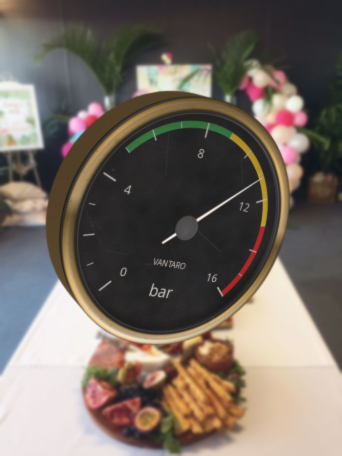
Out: bar 11
